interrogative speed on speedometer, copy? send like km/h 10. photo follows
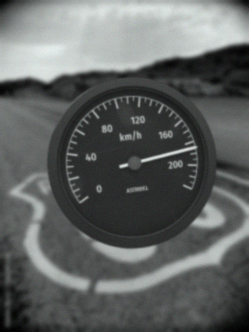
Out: km/h 185
